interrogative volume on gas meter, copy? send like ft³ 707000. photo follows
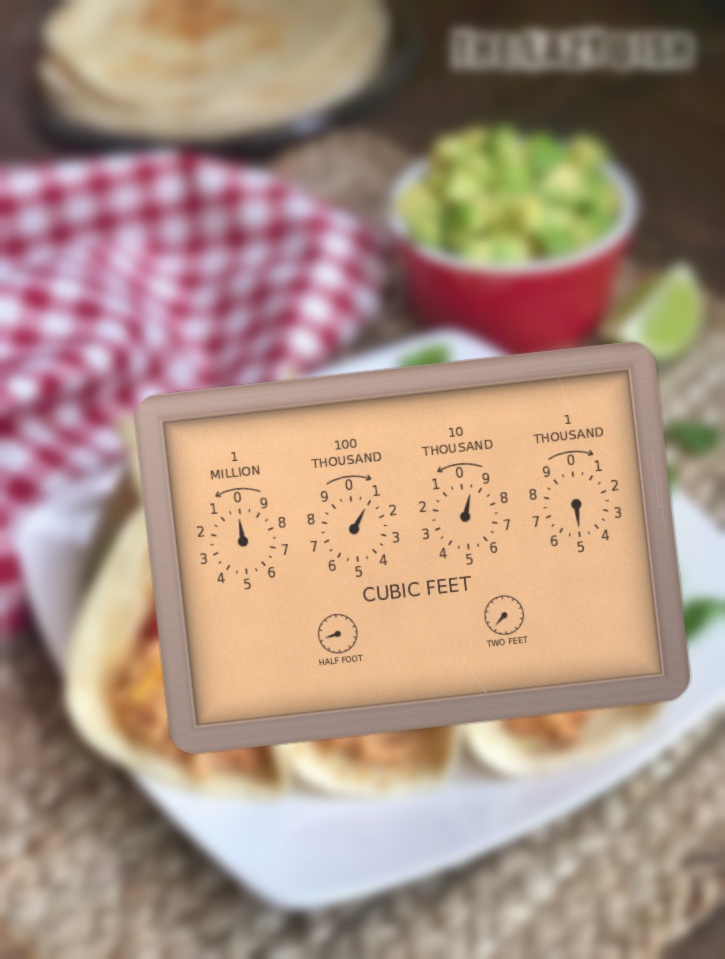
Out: ft³ 9500
